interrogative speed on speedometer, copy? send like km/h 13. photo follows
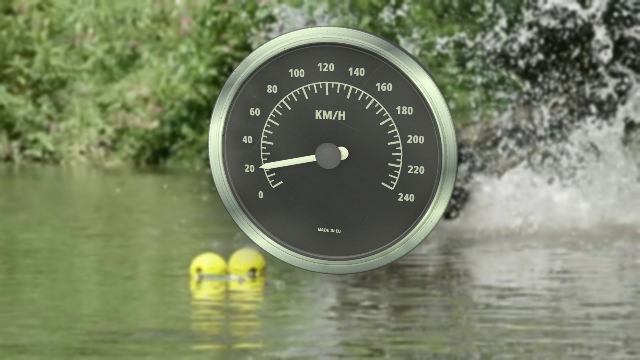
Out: km/h 20
